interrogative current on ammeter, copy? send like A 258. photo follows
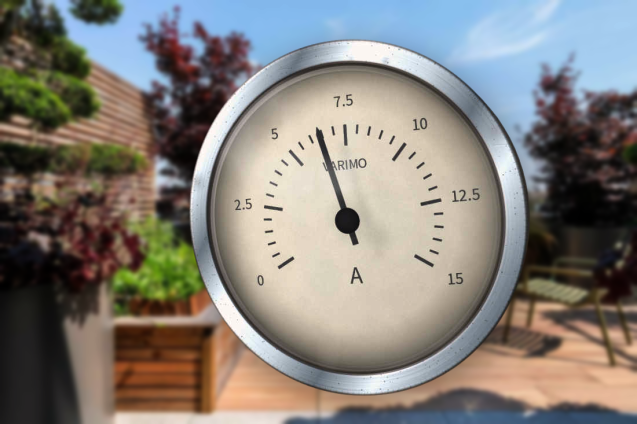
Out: A 6.5
